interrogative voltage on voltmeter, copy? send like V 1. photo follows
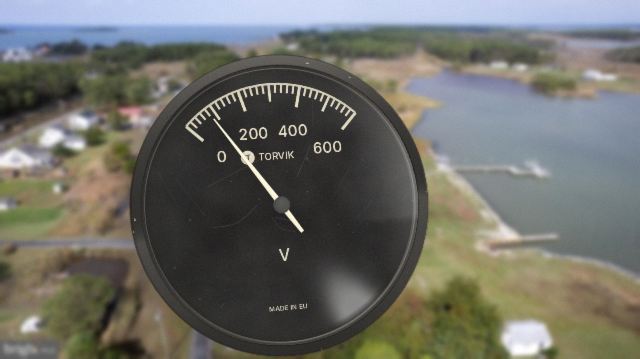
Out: V 80
